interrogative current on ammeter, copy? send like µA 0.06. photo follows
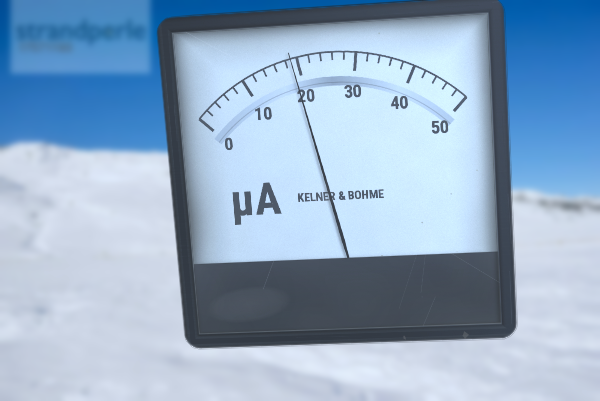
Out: µA 19
